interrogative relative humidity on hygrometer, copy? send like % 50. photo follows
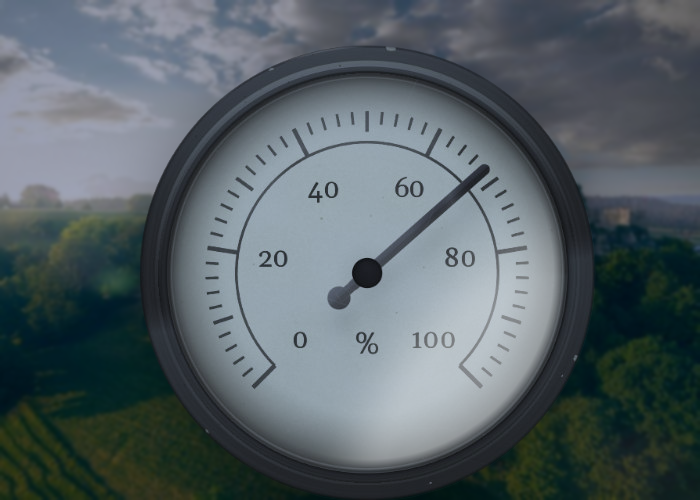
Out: % 68
